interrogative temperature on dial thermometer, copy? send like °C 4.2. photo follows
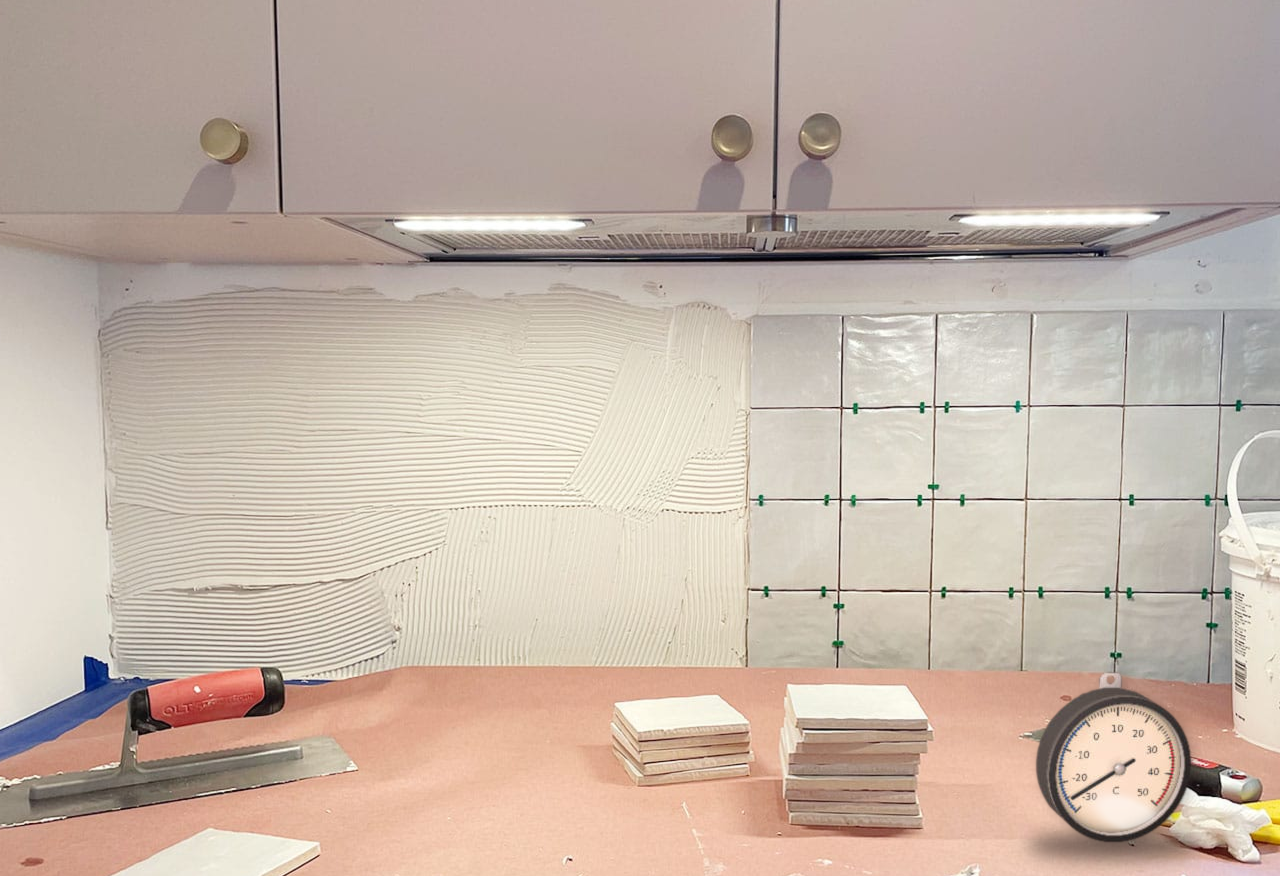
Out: °C -25
